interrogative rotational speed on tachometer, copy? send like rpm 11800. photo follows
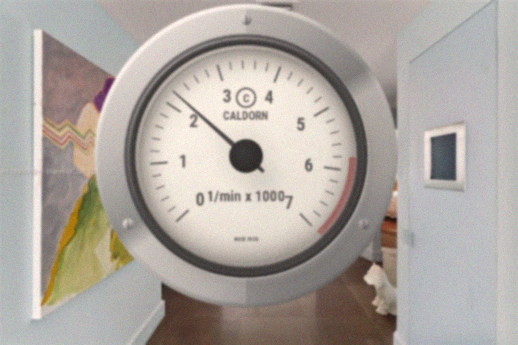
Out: rpm 2200
